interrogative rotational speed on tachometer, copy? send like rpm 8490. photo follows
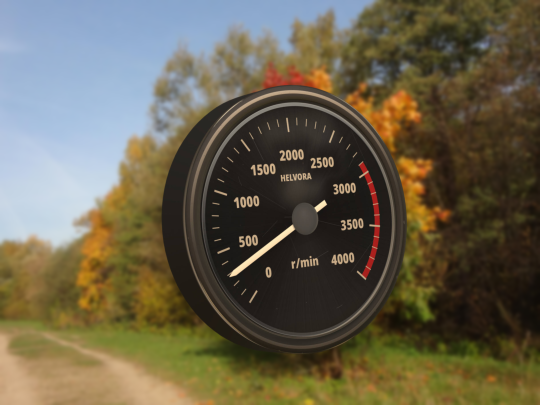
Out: rpm 300
